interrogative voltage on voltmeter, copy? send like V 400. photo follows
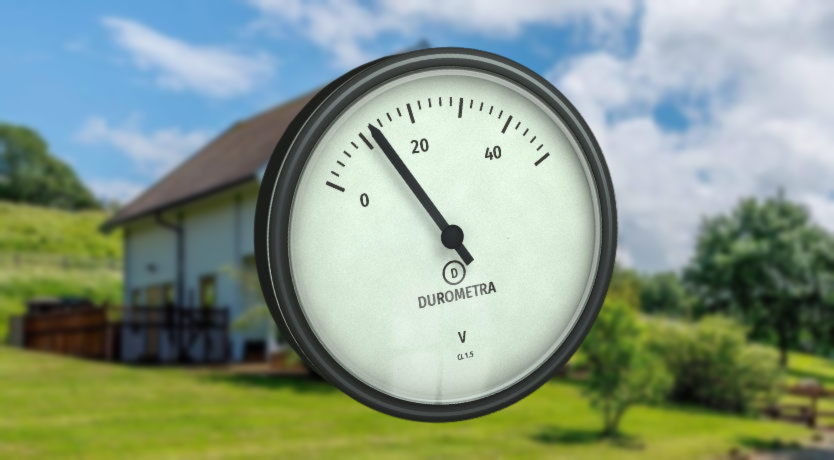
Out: V 12
